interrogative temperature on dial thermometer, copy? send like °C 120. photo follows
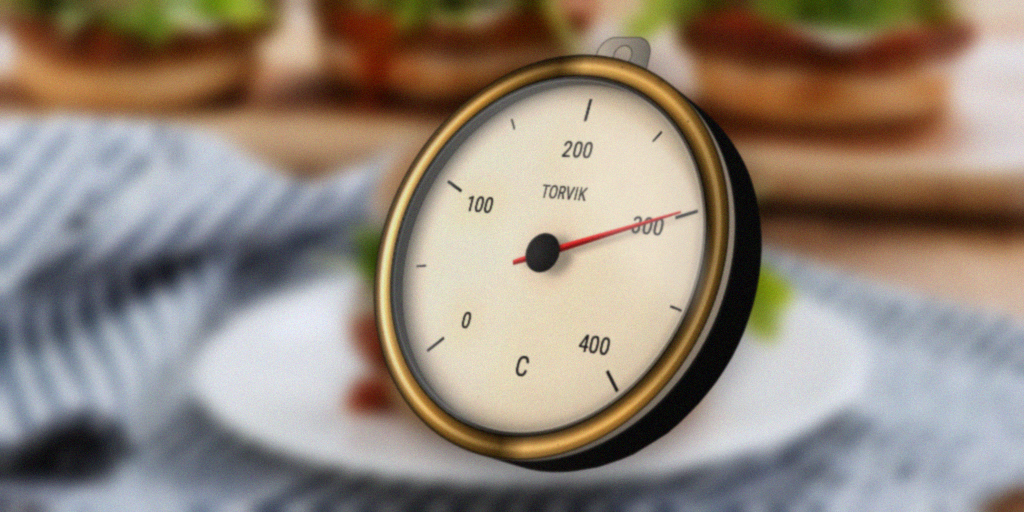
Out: °C 300
